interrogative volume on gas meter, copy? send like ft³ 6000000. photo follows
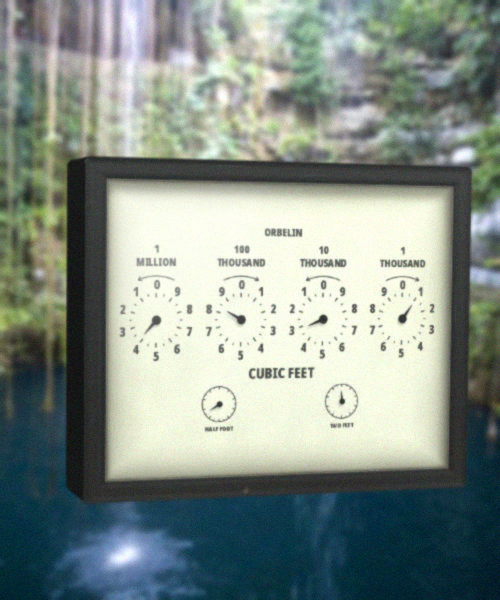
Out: ft³ 383100
